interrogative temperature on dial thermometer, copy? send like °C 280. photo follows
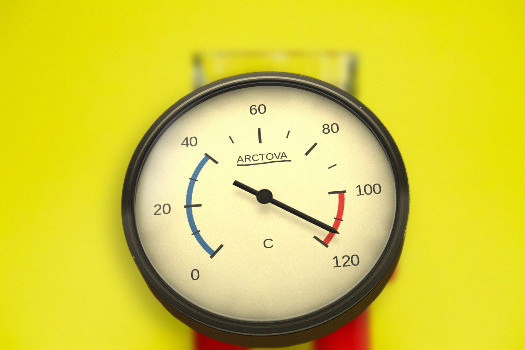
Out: °C 115
